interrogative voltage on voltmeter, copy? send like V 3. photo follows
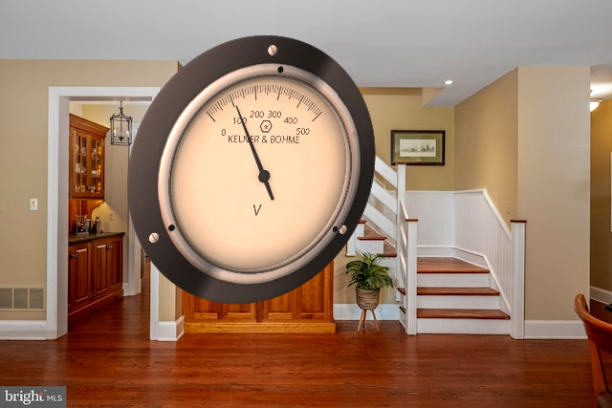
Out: V 100
